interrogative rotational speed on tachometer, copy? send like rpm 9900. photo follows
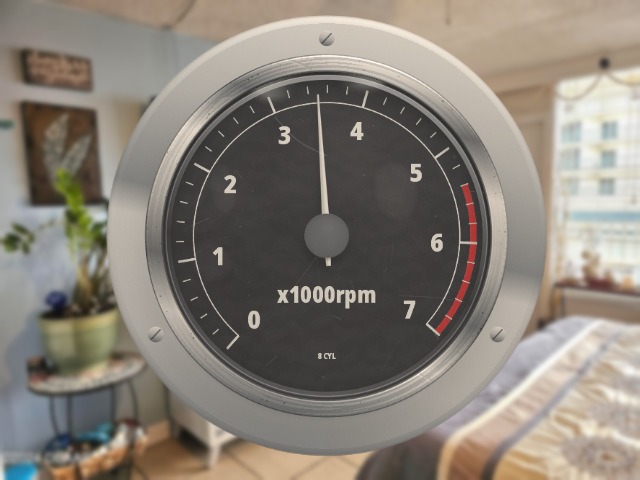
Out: rpm 3500
